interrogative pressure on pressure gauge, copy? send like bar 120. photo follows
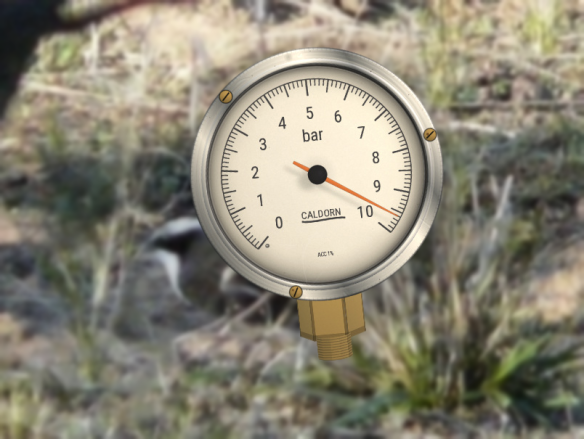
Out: bar 9.6
